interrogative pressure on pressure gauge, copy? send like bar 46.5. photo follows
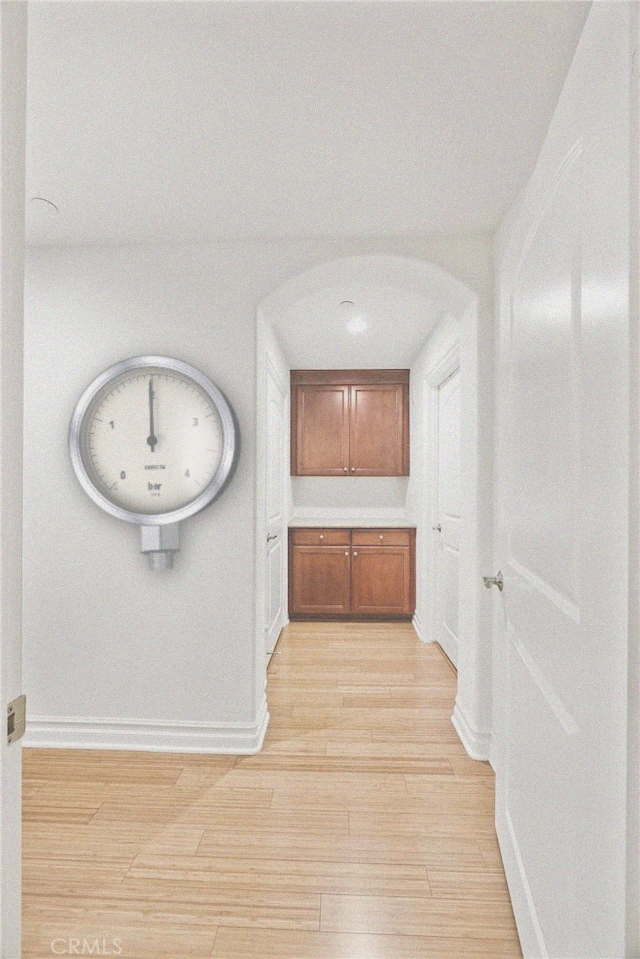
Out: bar 2
